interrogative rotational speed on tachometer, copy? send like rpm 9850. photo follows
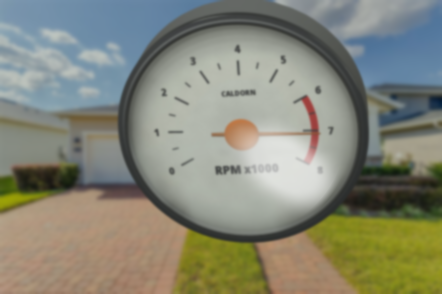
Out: rpm 7000
